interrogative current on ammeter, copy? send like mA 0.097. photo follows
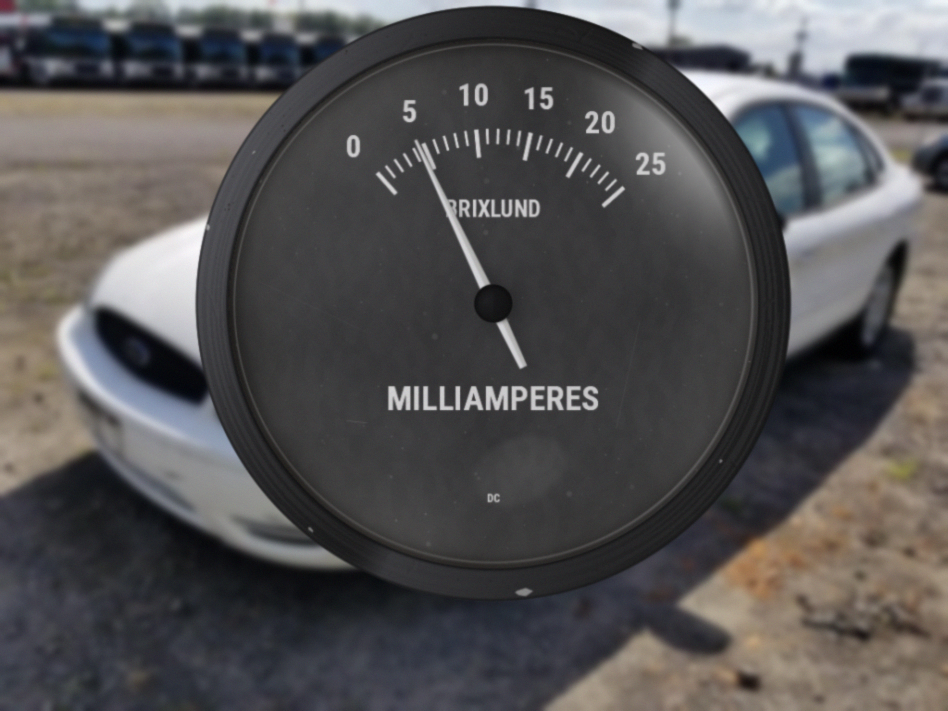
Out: mA 4.5
